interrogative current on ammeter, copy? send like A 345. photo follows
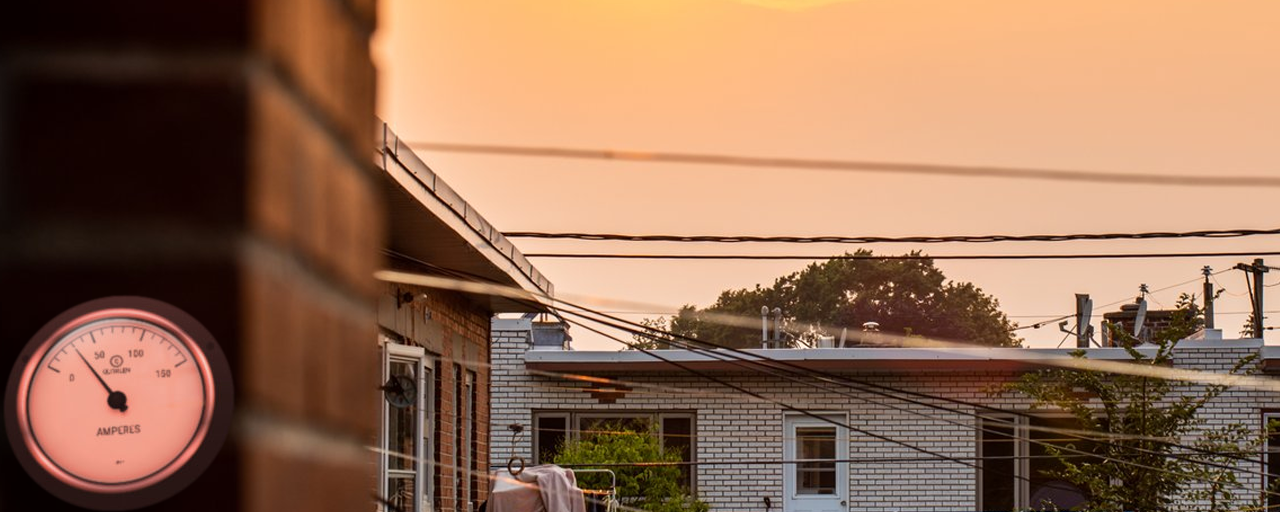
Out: A 30
